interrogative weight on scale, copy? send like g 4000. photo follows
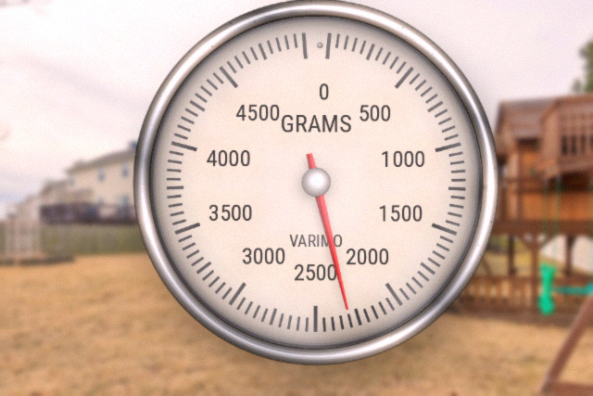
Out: g 2300
